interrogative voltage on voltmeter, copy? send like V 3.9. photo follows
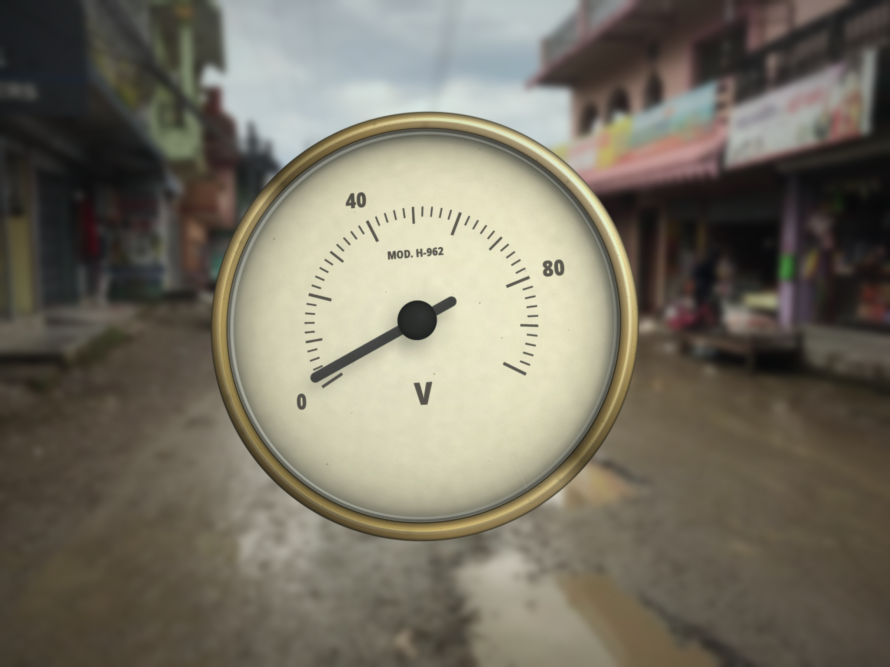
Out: V 2
